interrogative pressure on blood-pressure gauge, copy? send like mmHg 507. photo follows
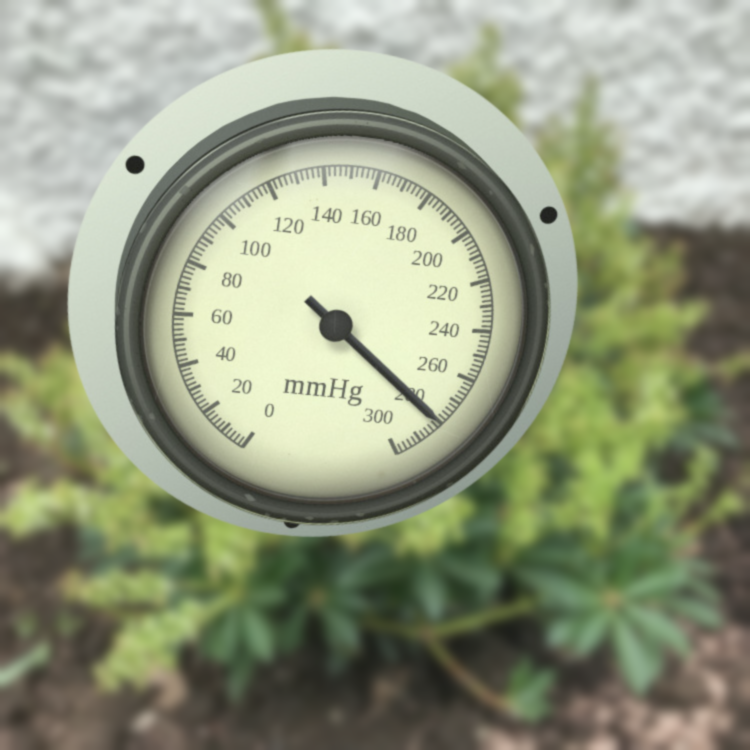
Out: mmHg 280
